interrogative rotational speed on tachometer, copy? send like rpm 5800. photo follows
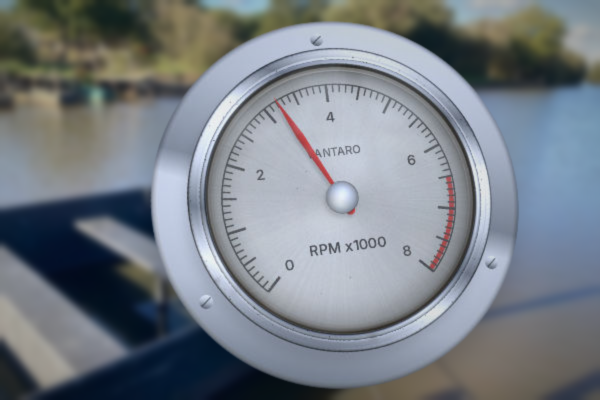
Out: rpm 3200
